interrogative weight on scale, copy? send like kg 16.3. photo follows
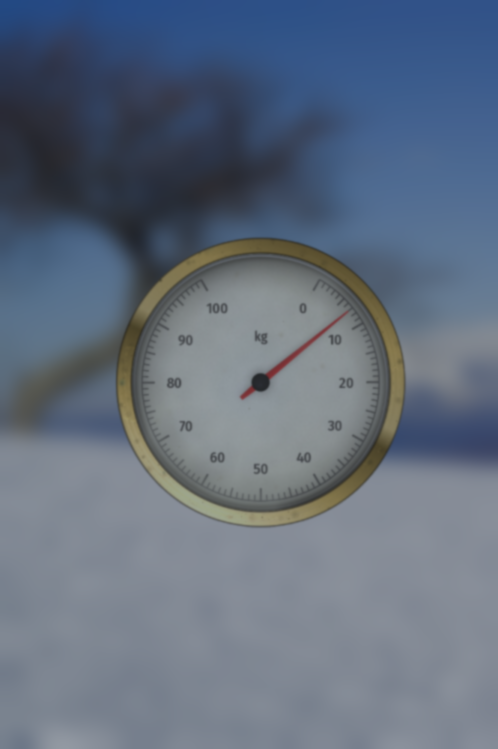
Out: kg 7
